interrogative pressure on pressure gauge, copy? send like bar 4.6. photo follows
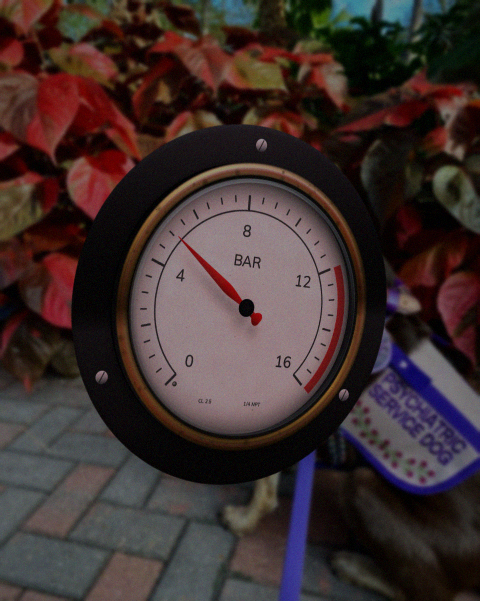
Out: bar 5
